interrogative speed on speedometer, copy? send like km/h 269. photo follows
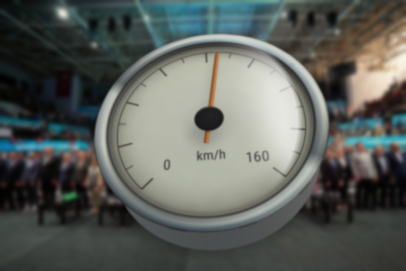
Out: km/h 85
